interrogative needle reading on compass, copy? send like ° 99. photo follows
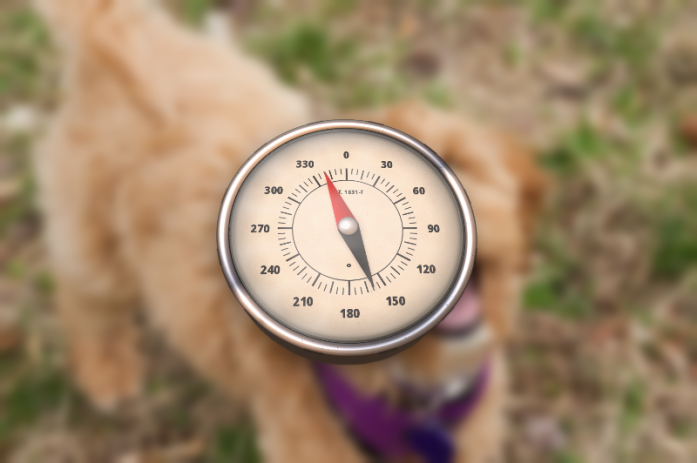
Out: ° 340
